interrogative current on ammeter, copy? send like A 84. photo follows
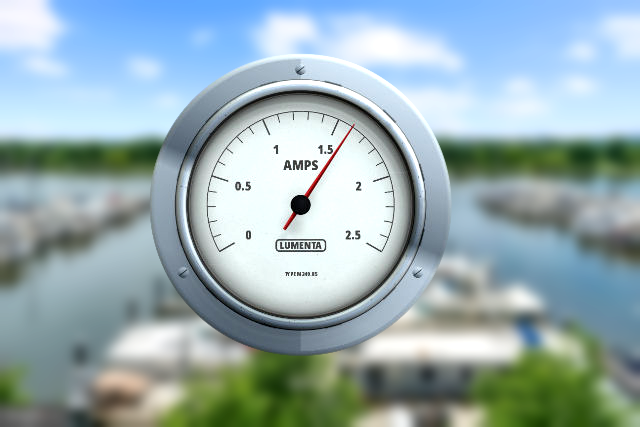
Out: A 1.6
